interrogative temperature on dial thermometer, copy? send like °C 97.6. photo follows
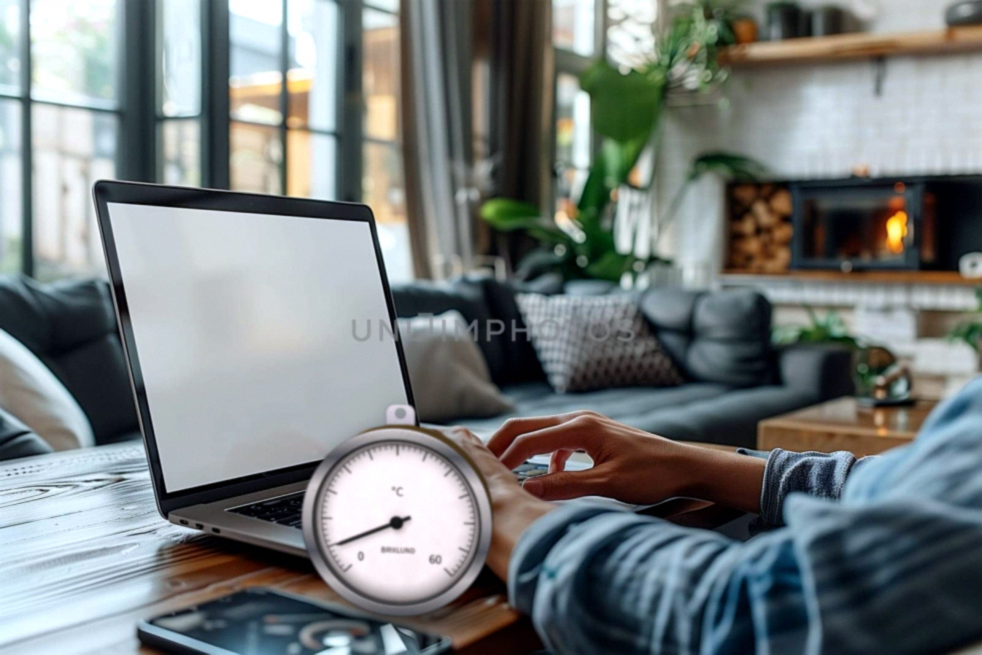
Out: °C 5
